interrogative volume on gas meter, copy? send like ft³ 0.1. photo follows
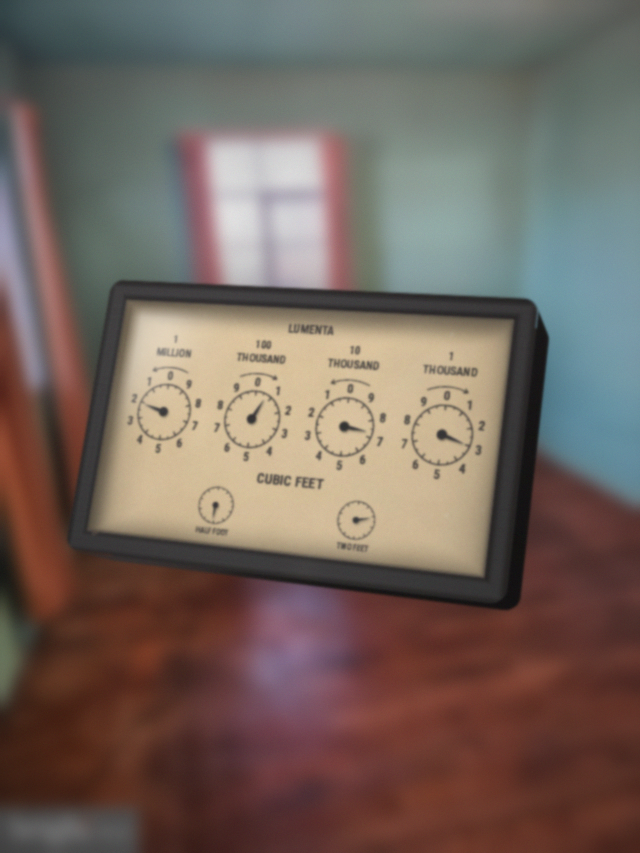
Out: ft³ 207300
